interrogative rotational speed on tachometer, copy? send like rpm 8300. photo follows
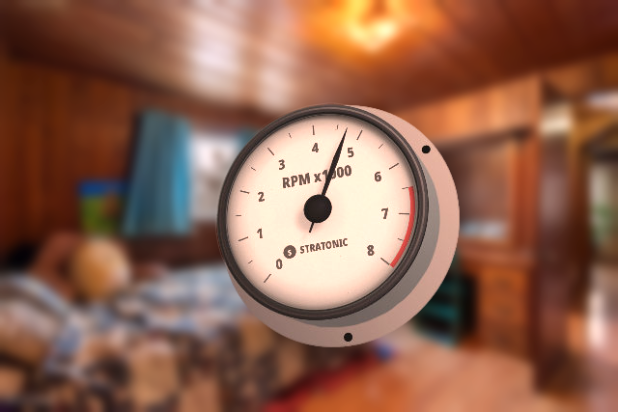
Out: rpm 4750
